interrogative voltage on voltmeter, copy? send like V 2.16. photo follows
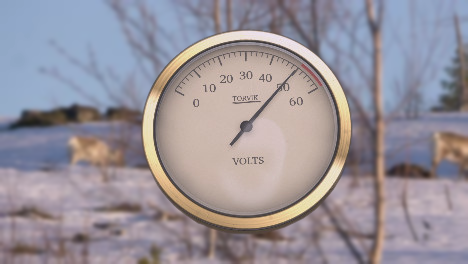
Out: V 50
